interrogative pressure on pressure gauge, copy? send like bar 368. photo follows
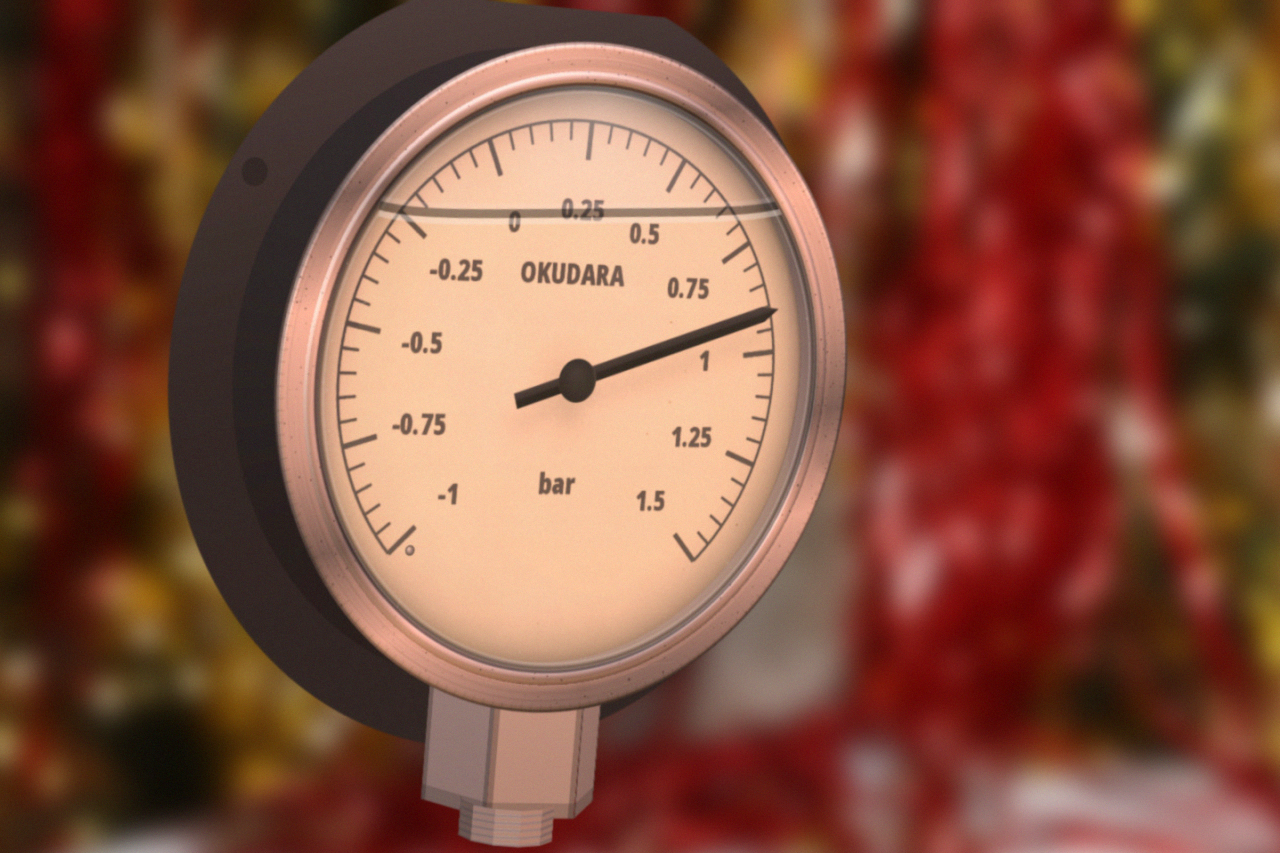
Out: bar 0.9
